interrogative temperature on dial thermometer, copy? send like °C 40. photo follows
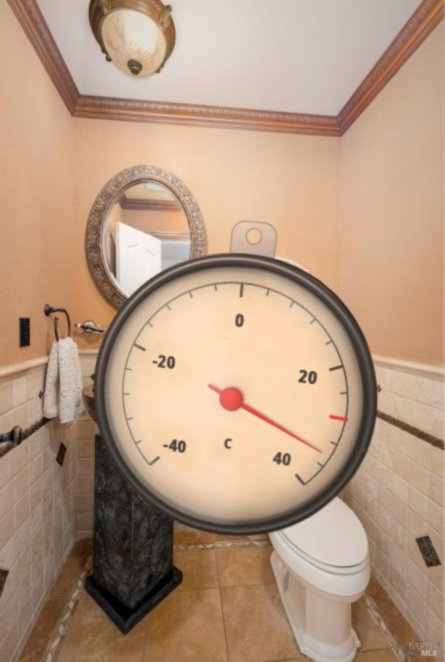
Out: °C 34
